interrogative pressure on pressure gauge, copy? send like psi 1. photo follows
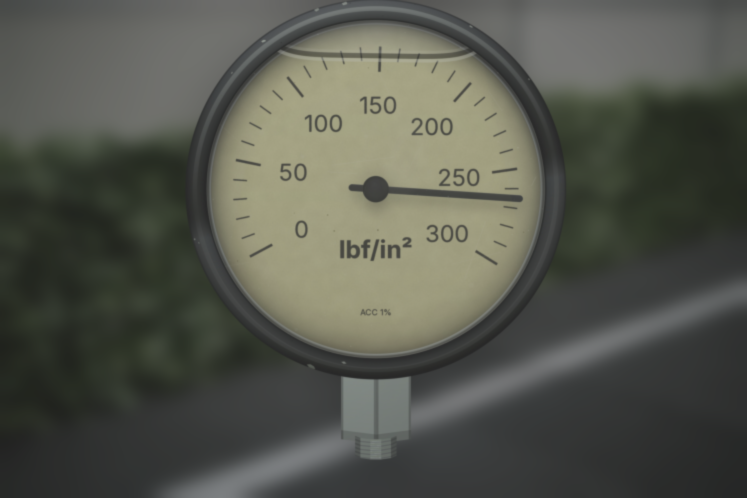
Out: psi 265
